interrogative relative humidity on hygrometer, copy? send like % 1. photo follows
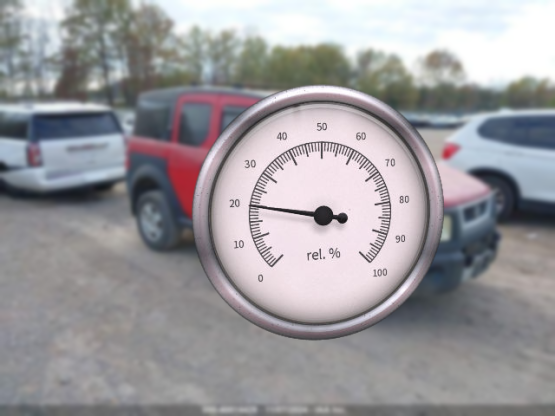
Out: % 20
